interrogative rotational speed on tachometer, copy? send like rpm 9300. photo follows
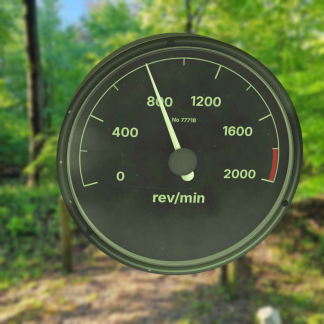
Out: rpm 800
